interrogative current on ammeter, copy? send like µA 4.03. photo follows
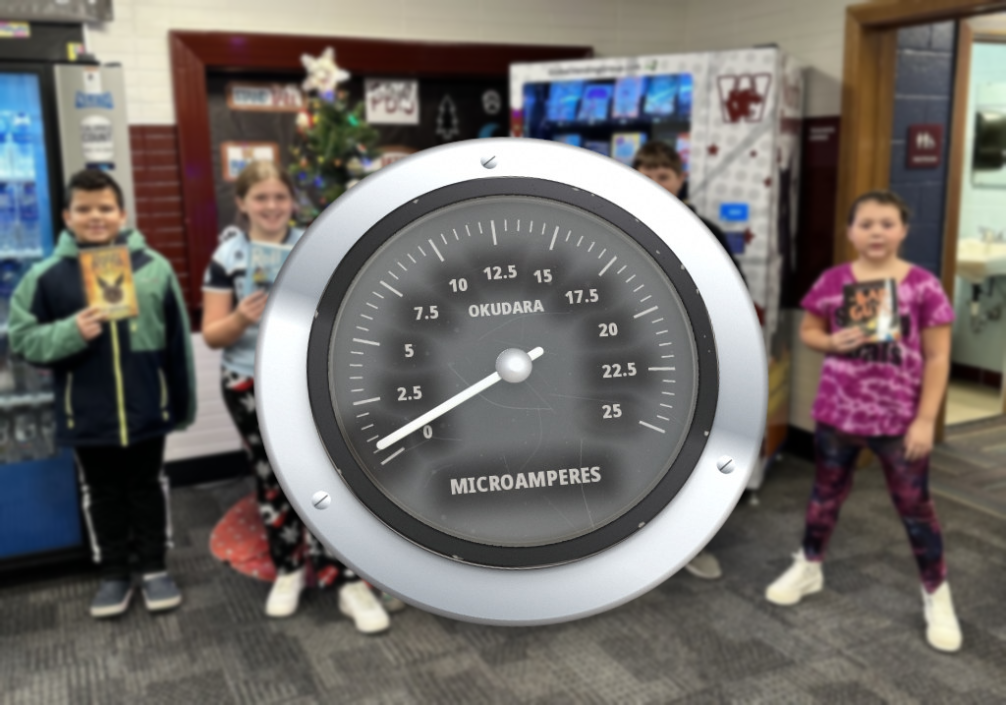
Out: µA 0.5
